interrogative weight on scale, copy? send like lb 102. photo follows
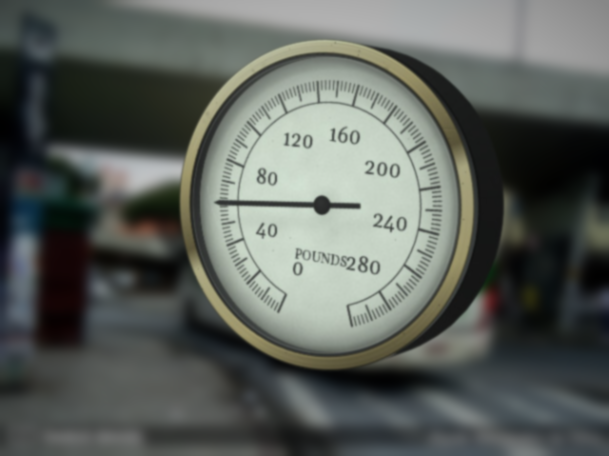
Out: lb 60
